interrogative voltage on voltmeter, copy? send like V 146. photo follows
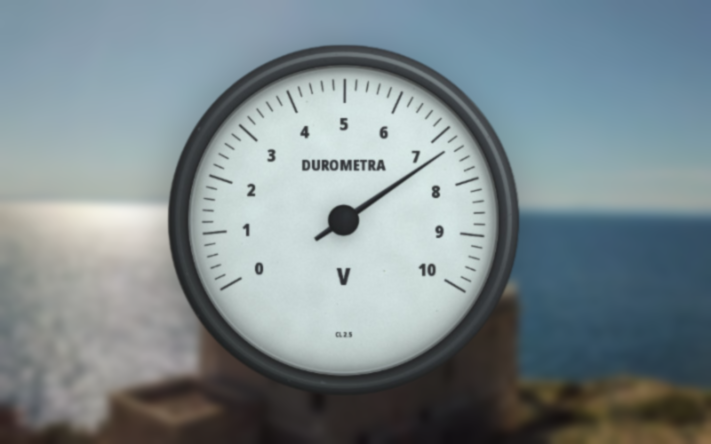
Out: V 7.3
